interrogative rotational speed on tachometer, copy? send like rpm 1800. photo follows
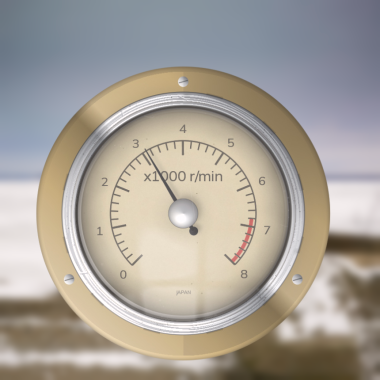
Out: rpm 3100
